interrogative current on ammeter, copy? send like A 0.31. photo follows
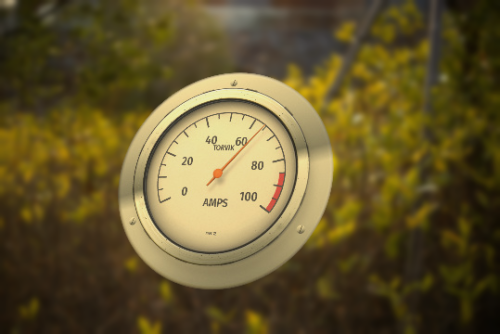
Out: A 65
